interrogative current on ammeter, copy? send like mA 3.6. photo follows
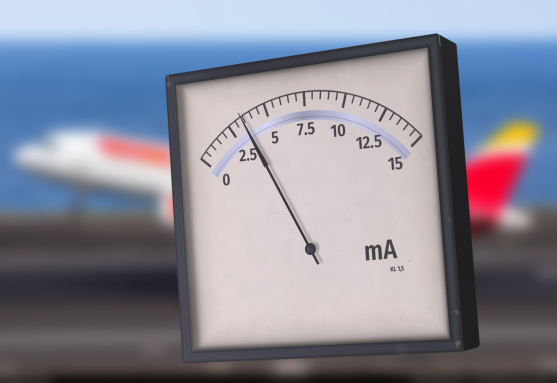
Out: mA 3.5
